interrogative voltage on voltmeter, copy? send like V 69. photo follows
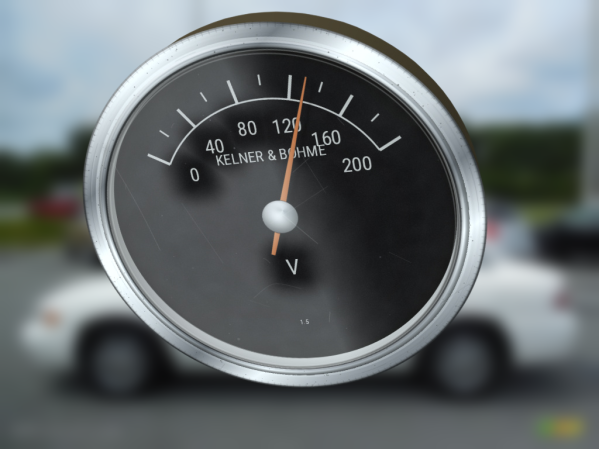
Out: V 130
